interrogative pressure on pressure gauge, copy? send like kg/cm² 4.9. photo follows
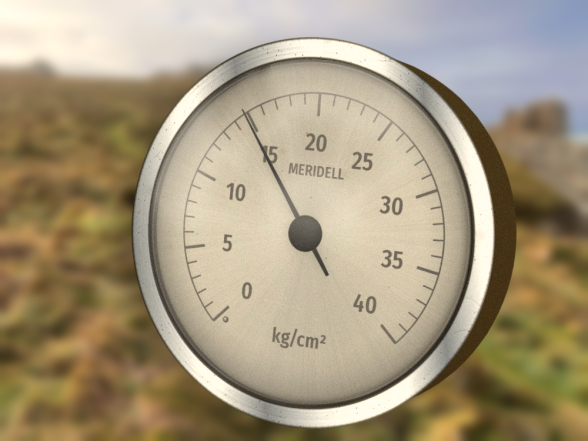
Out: kg/cm² 15
